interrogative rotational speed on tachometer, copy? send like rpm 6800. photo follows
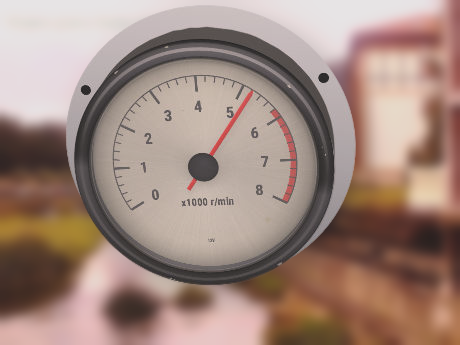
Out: rpm 5200
